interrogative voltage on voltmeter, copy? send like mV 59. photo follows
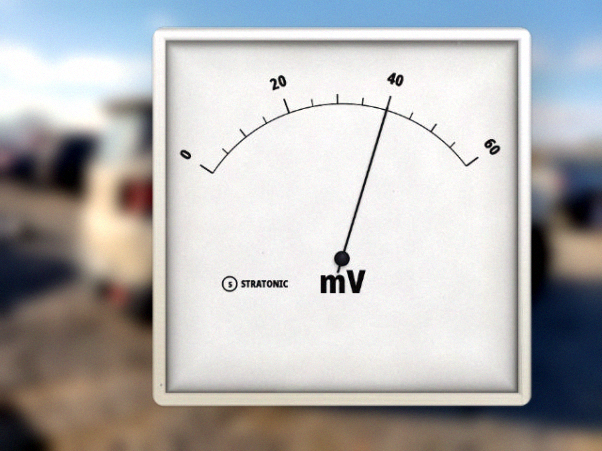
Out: mV 40
